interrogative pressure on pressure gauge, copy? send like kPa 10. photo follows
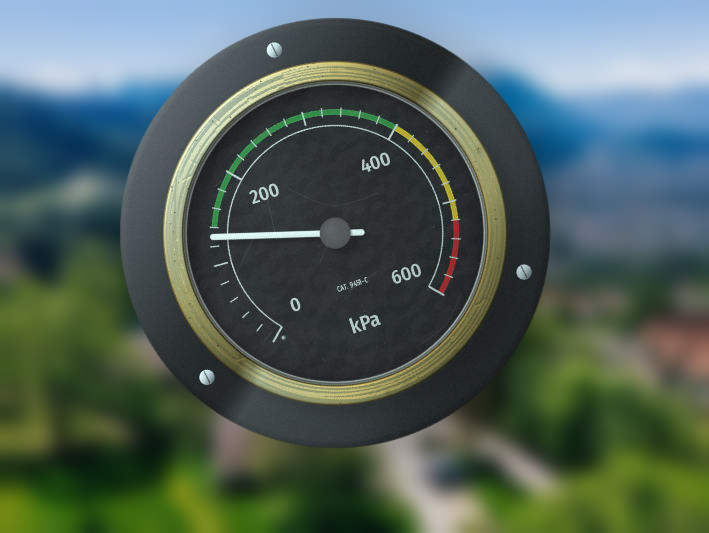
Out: kPa 130
